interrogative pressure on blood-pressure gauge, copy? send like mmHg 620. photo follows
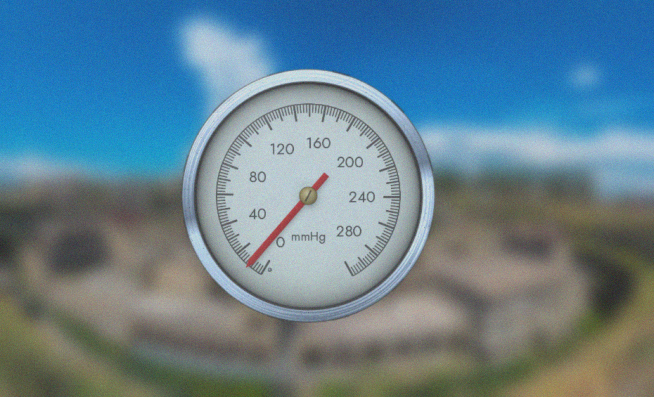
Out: mmHg 10
